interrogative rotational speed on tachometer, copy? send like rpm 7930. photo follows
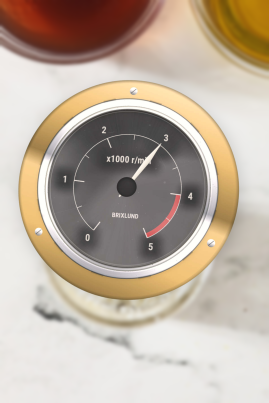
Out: rpm 3000
